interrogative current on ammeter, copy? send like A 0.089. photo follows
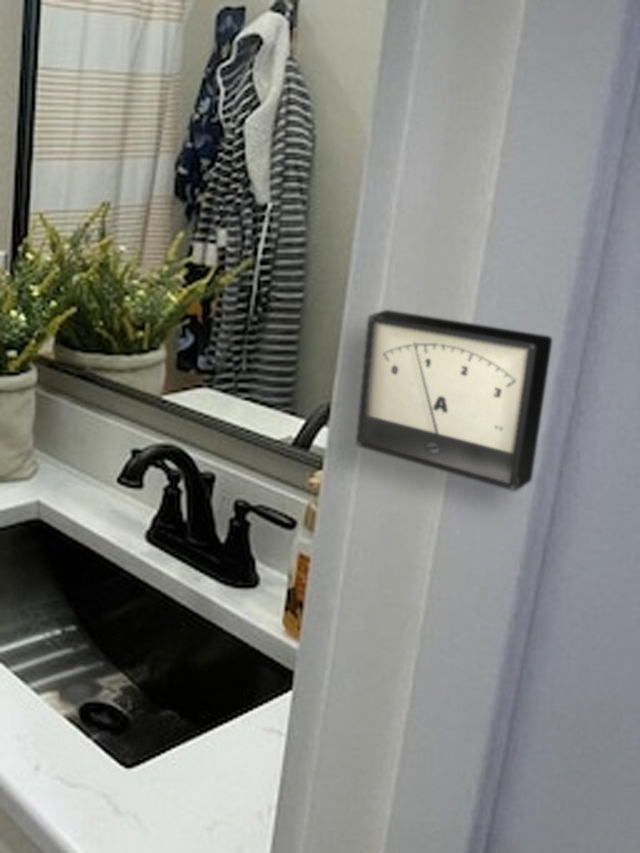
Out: A 0.8
